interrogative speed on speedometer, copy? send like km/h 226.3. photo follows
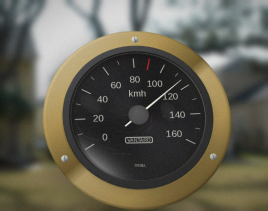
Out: km/h 115
